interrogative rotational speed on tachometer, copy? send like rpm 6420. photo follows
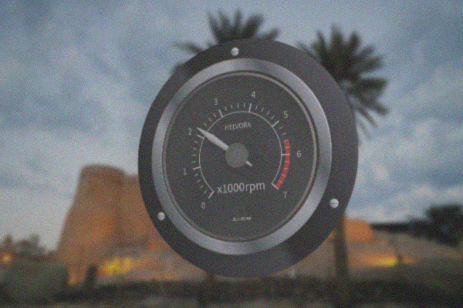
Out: rpm 2200
